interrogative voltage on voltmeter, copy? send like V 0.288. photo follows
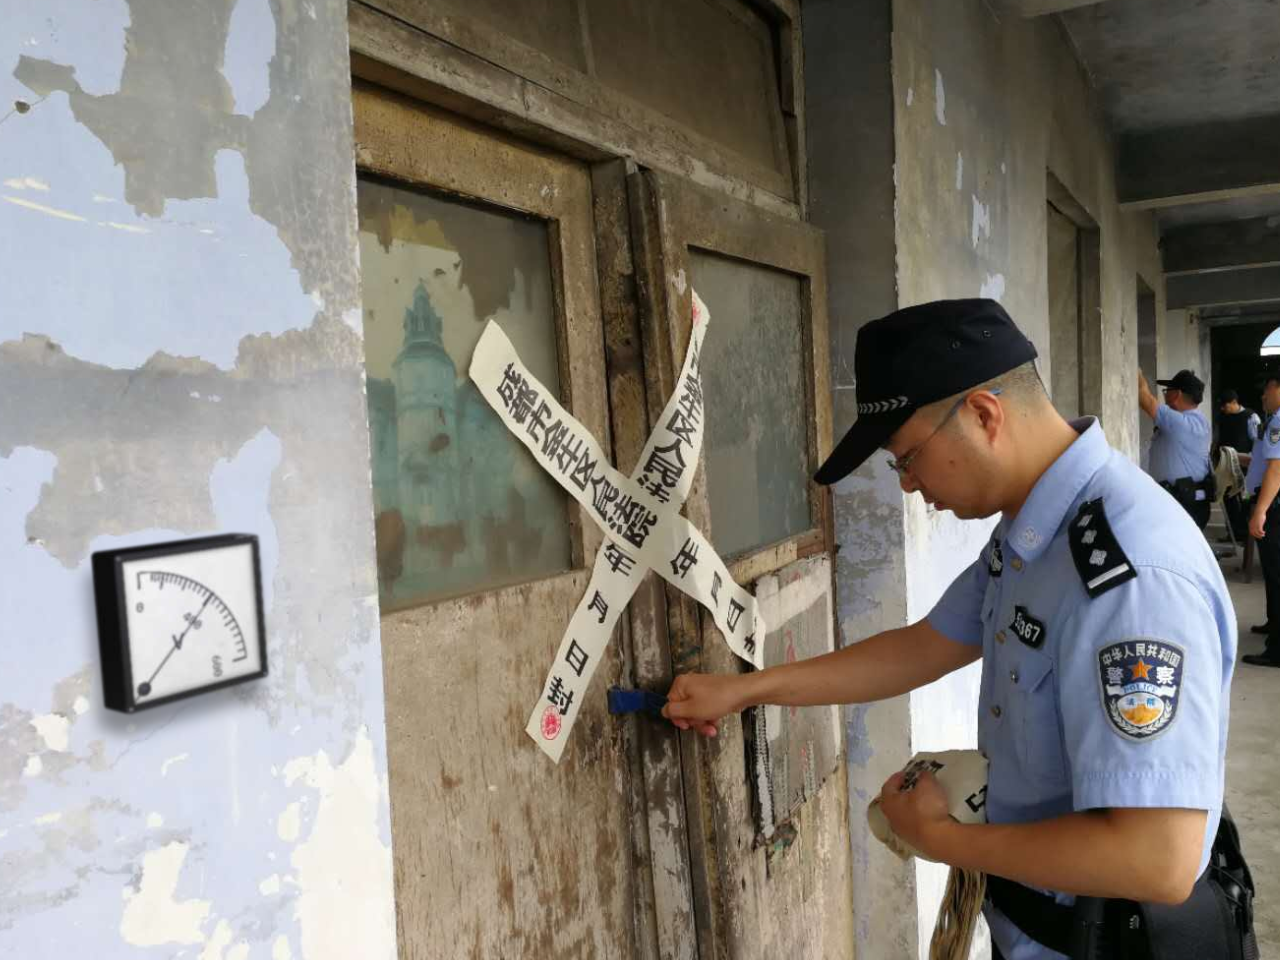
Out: V 400
